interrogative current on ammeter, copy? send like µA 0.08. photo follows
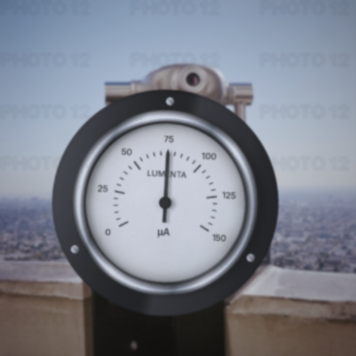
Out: µA 75
